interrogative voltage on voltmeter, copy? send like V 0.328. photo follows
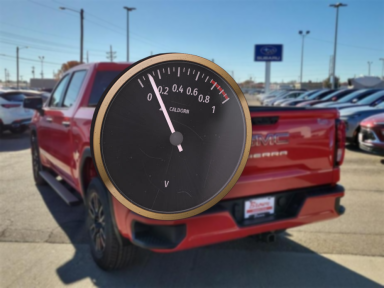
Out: V 0.1
